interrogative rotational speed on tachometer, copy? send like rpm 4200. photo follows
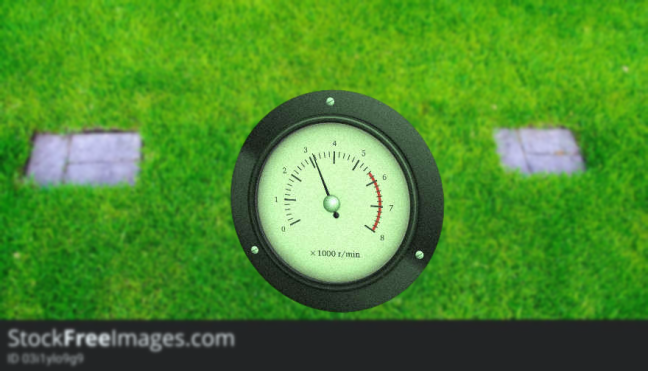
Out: rpm 3200
